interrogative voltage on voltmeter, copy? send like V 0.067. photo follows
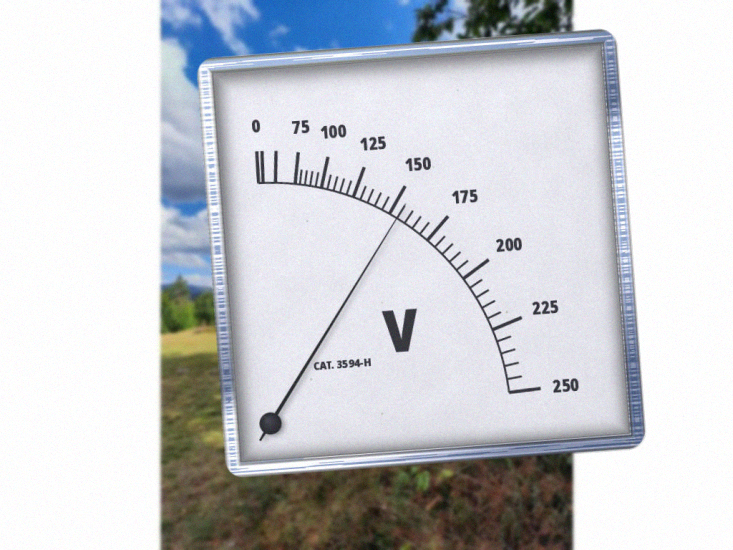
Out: V 155
